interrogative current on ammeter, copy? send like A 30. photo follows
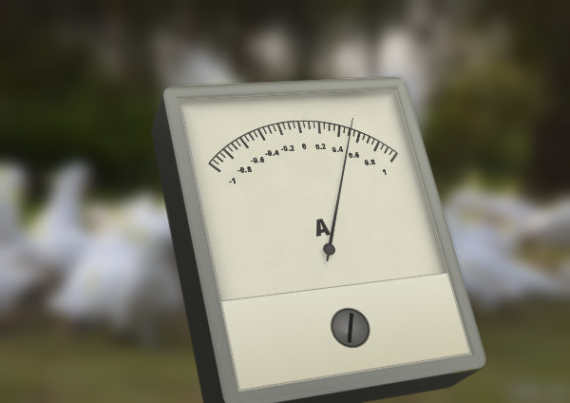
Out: A 0.5
